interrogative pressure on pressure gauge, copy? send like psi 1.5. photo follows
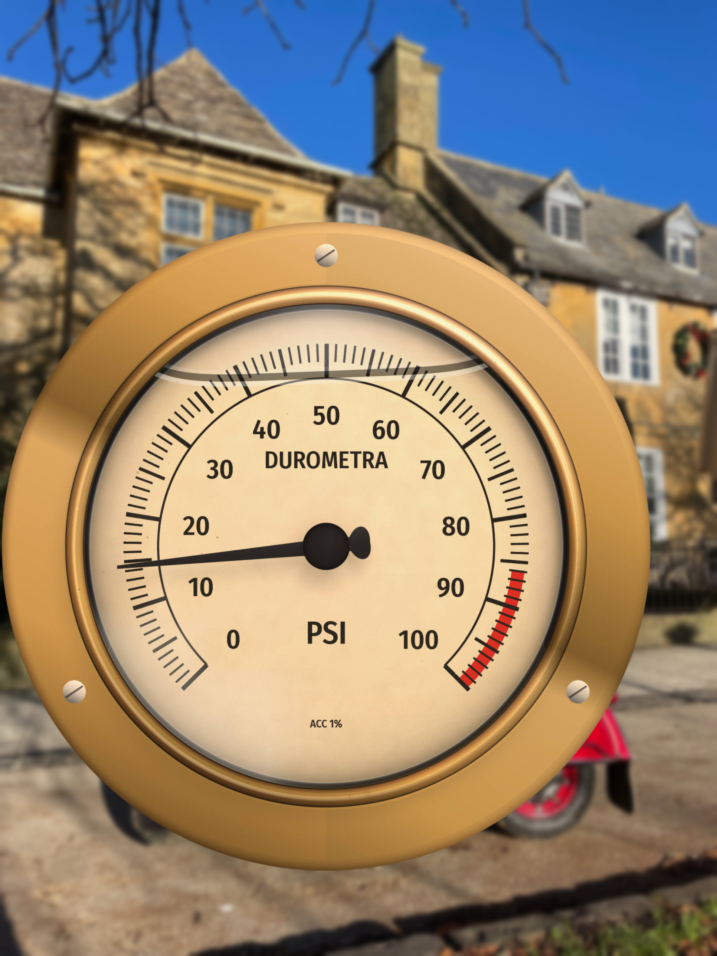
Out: psi 14.5
